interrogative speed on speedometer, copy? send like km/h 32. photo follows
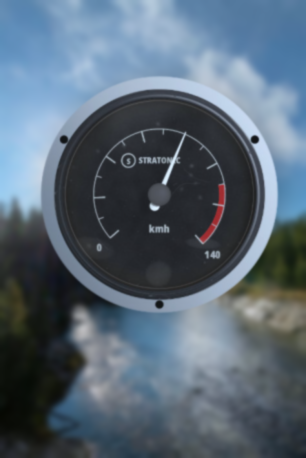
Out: km/h 80
